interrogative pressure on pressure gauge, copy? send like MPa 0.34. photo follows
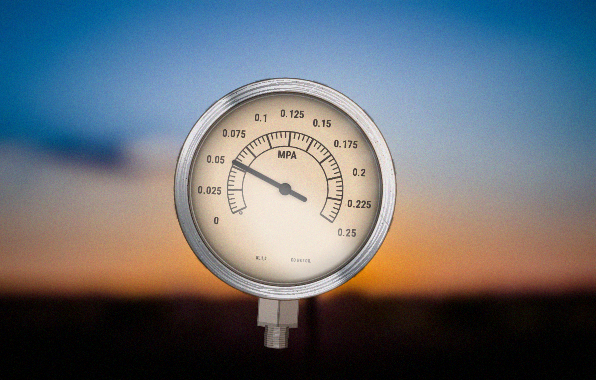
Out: MPa 0.055
